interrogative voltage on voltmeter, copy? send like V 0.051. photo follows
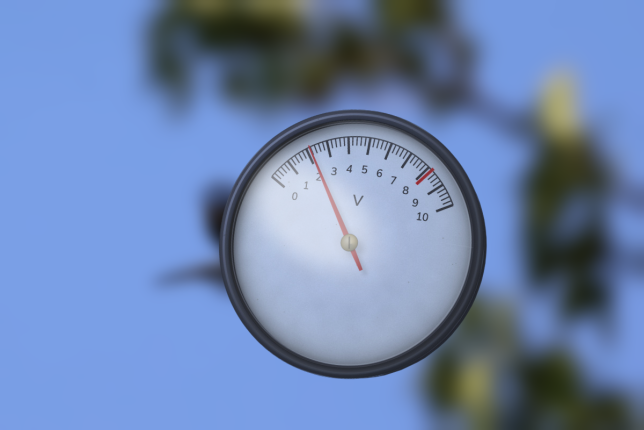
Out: V 2.2
